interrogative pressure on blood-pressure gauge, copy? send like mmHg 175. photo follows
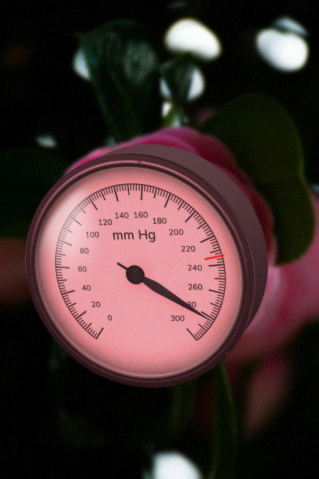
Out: mmHg 280
